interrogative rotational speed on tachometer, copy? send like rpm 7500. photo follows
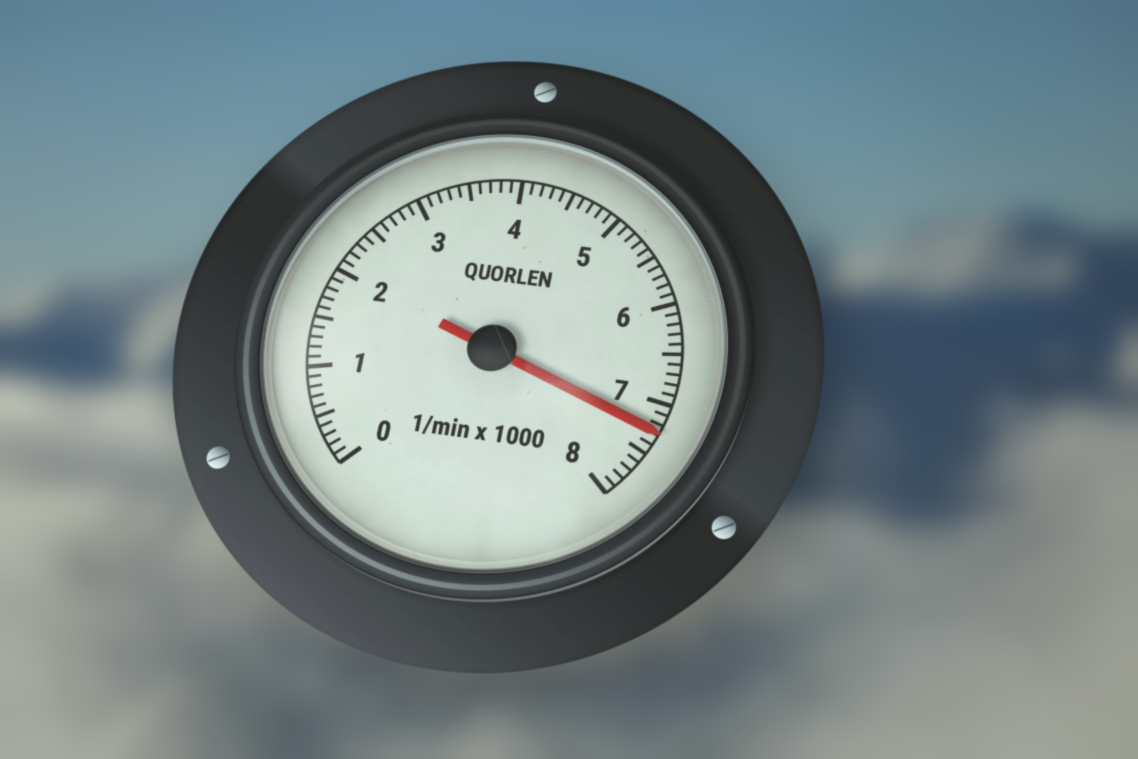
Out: rpm 7300
